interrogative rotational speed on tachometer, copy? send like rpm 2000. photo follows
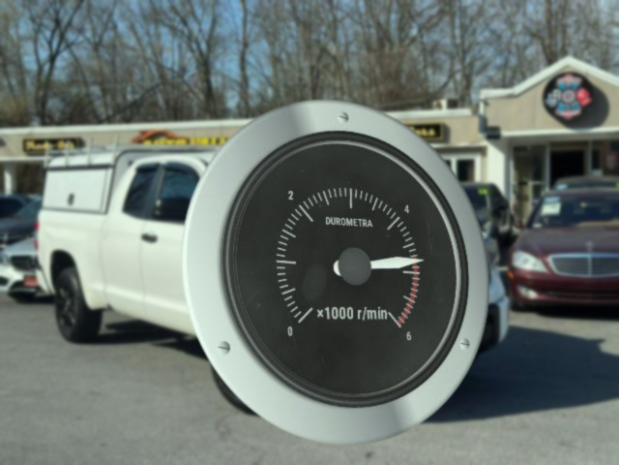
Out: rpm 4800
